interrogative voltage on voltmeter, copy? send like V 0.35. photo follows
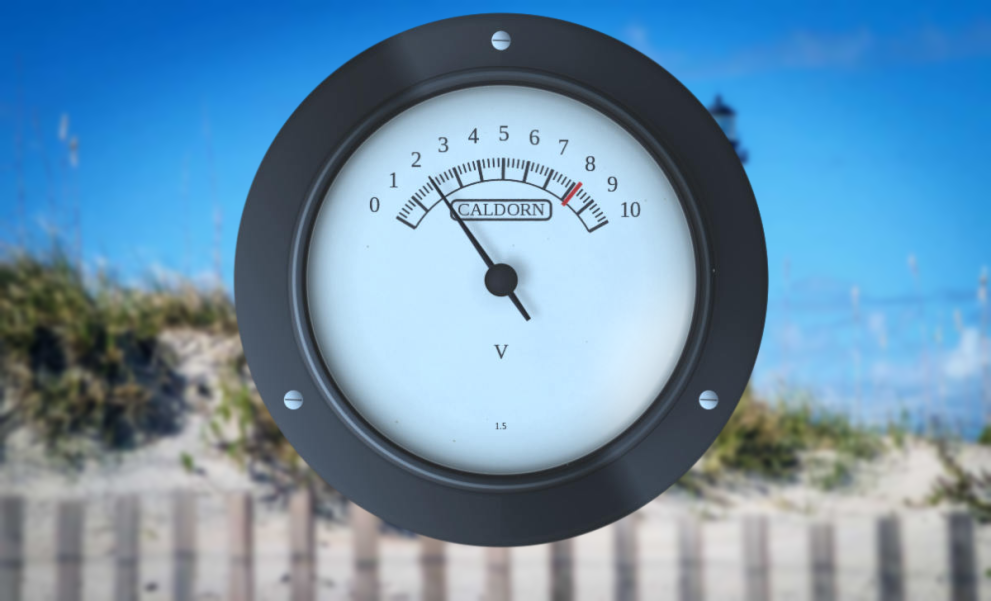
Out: V 2
